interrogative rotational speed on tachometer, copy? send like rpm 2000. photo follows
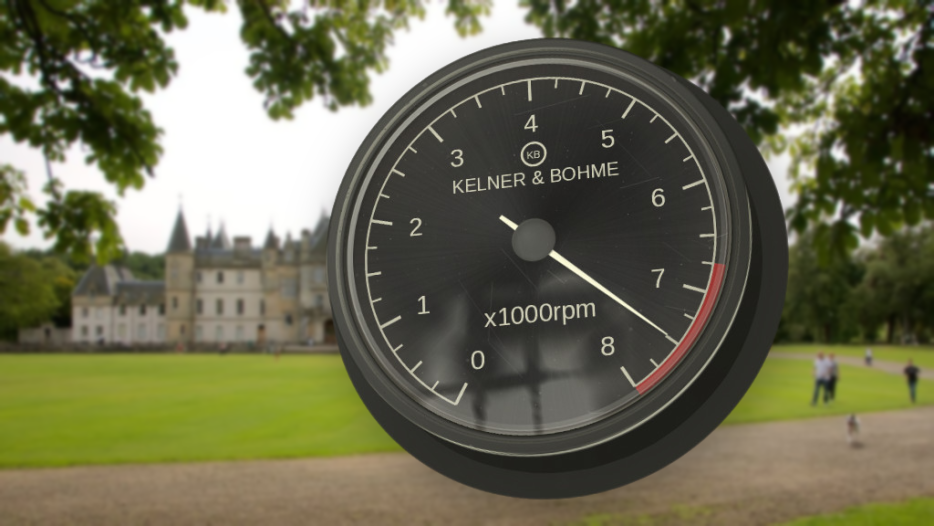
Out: rpm 7500
